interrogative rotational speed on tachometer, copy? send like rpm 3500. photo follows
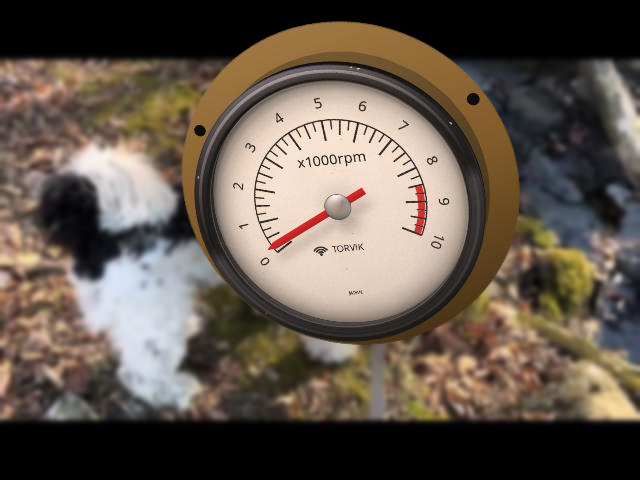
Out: rpm 250
